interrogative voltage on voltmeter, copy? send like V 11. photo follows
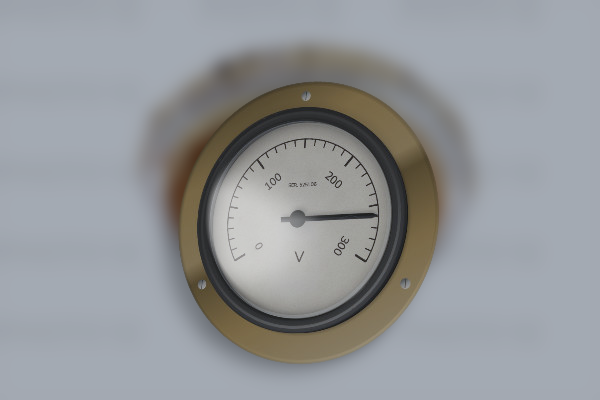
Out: V 260
